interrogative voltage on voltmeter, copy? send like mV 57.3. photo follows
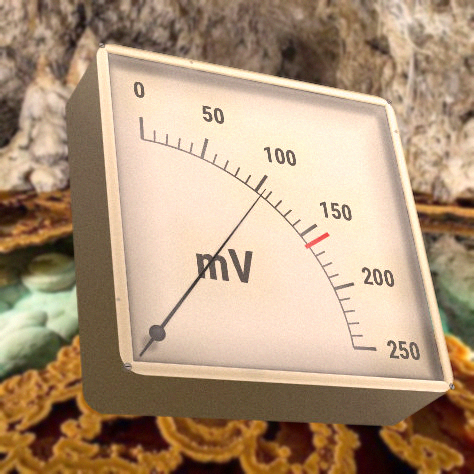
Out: mV 105
